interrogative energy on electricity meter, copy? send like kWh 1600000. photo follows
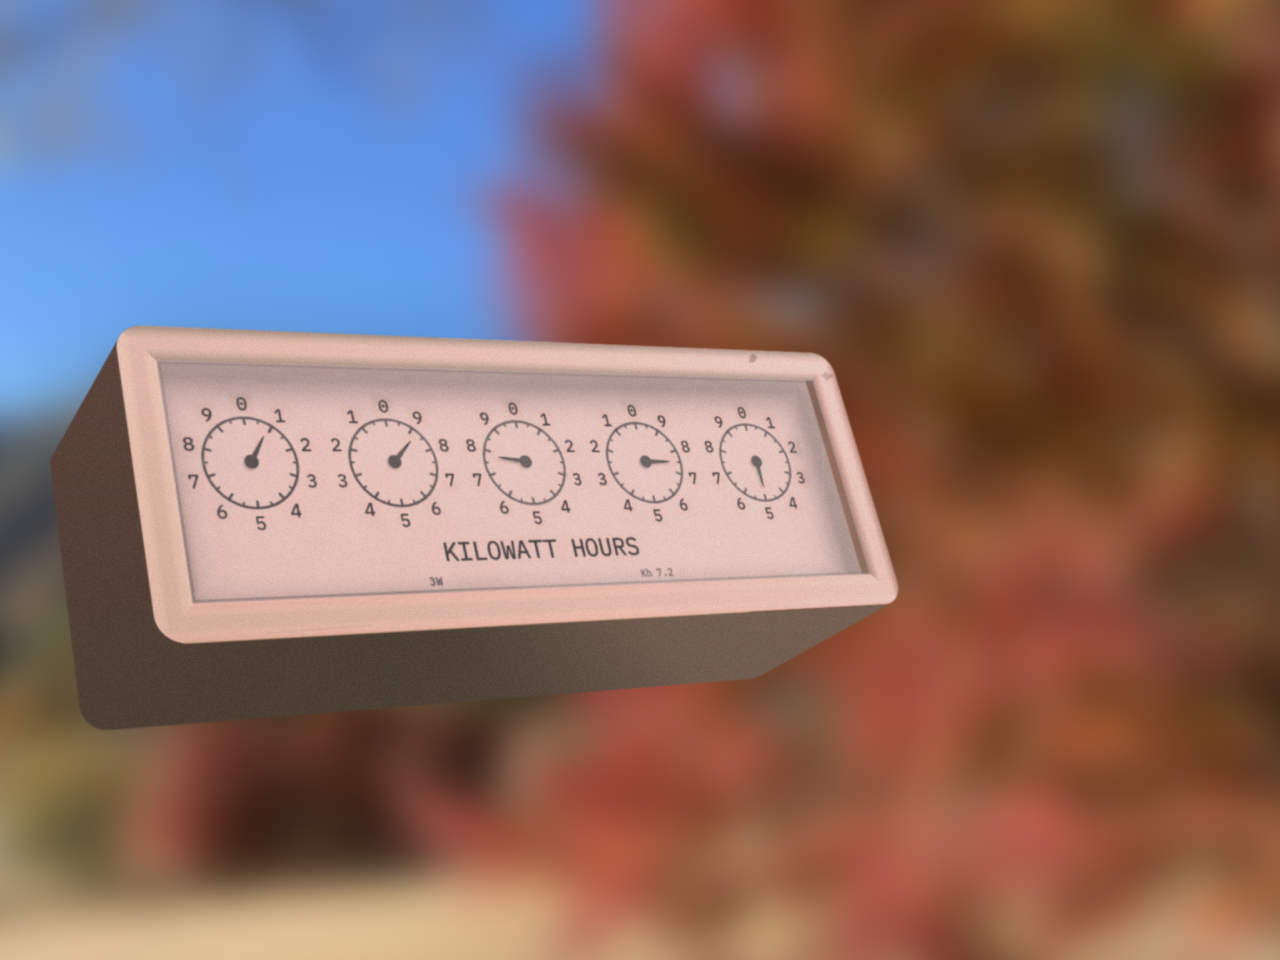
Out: kWh 8775
